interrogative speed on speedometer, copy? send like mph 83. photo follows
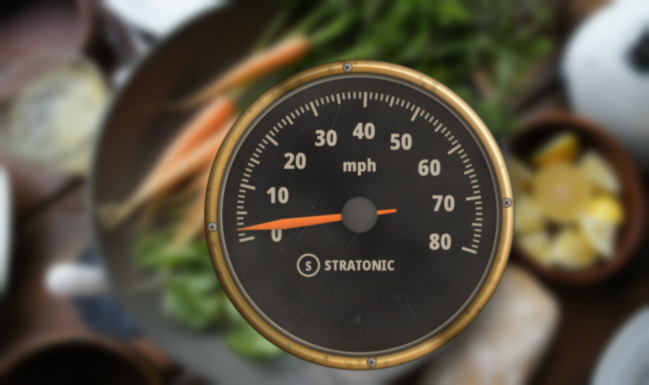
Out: mph 2
